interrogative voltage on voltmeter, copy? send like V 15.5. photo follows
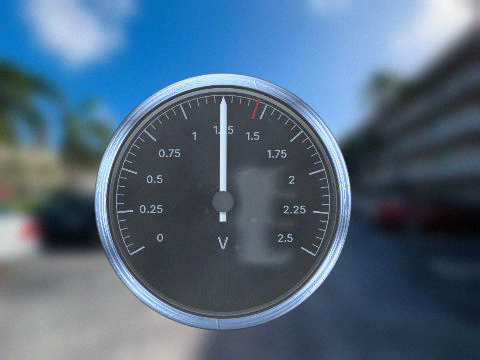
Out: V 1.25
